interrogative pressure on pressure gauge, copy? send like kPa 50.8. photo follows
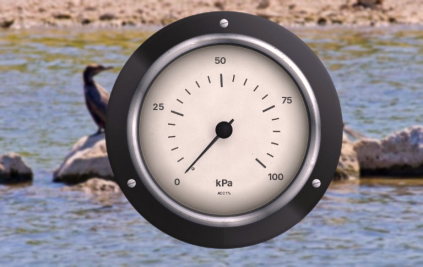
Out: kPa 0
